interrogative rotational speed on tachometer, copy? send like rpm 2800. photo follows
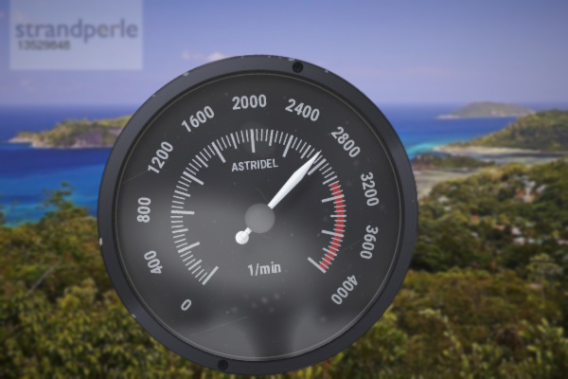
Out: rpm 2700
